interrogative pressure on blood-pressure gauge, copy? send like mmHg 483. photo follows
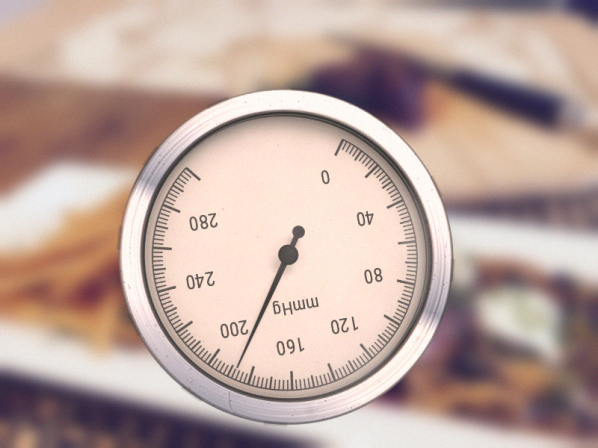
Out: mmHg 188
